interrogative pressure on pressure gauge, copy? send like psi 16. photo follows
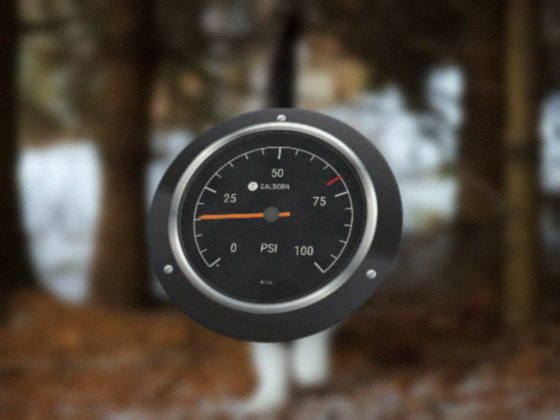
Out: psi 15
